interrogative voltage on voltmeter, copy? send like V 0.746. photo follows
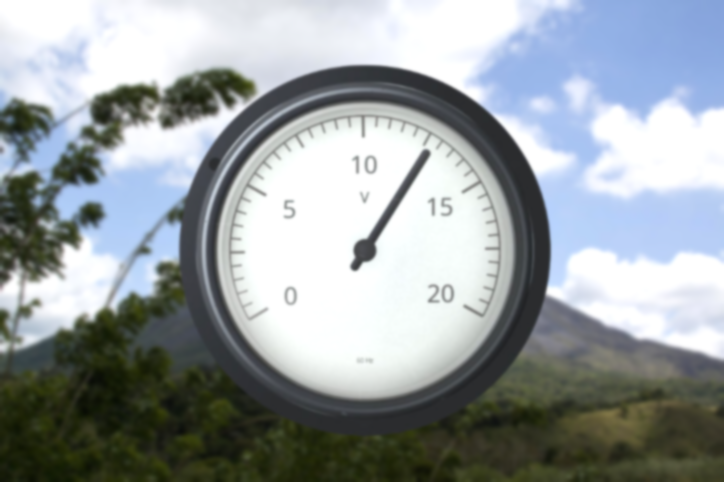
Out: V 12.75
